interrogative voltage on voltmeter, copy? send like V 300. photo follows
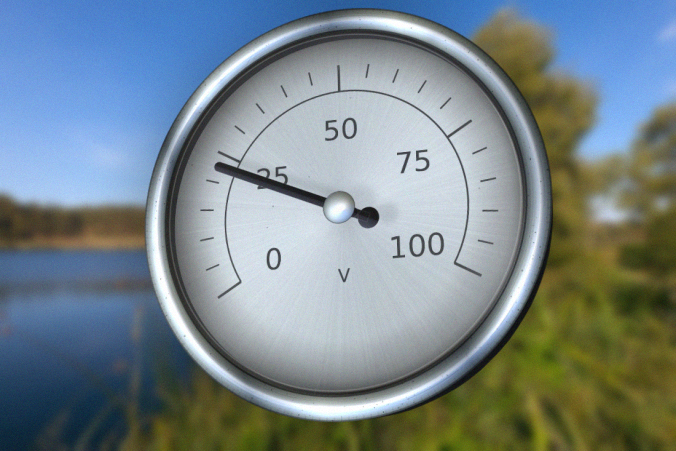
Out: V 22.5
